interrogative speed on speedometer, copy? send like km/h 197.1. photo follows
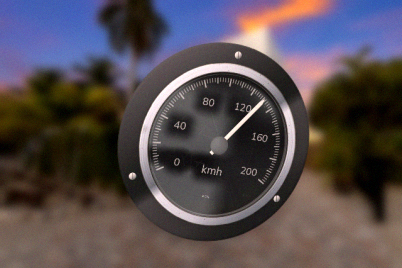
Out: km/h 130
